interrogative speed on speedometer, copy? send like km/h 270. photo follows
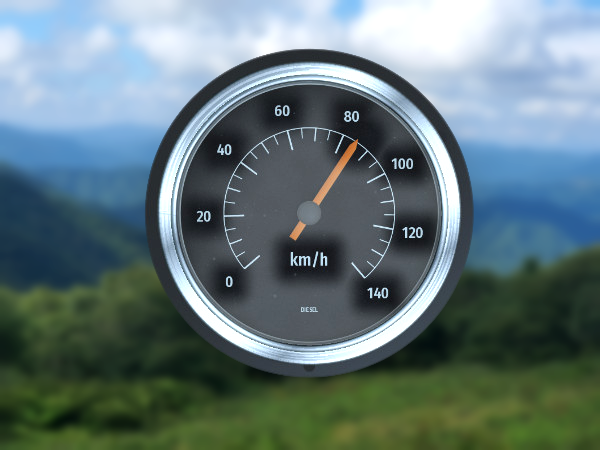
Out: km/h 85
